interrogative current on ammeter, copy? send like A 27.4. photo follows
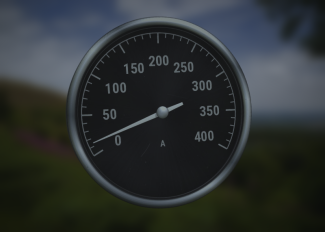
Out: A 15
